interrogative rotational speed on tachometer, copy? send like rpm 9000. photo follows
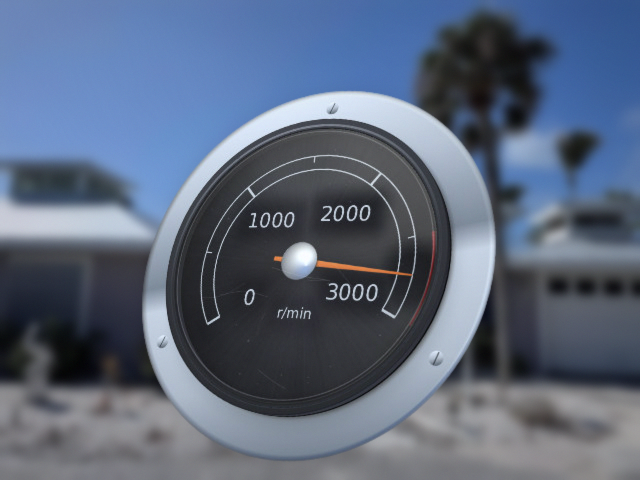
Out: rpm 2750
